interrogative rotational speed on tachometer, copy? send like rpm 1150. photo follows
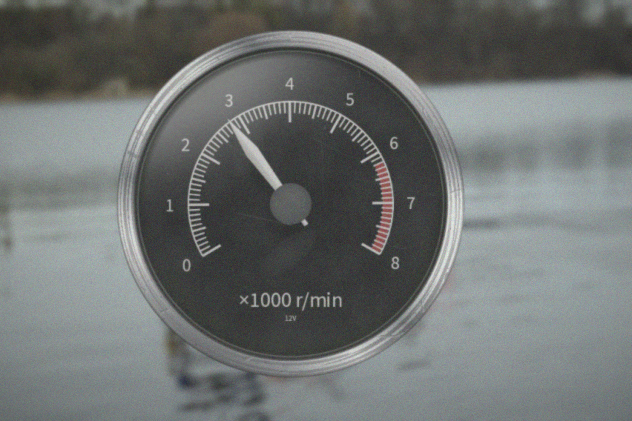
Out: rpm 2800
